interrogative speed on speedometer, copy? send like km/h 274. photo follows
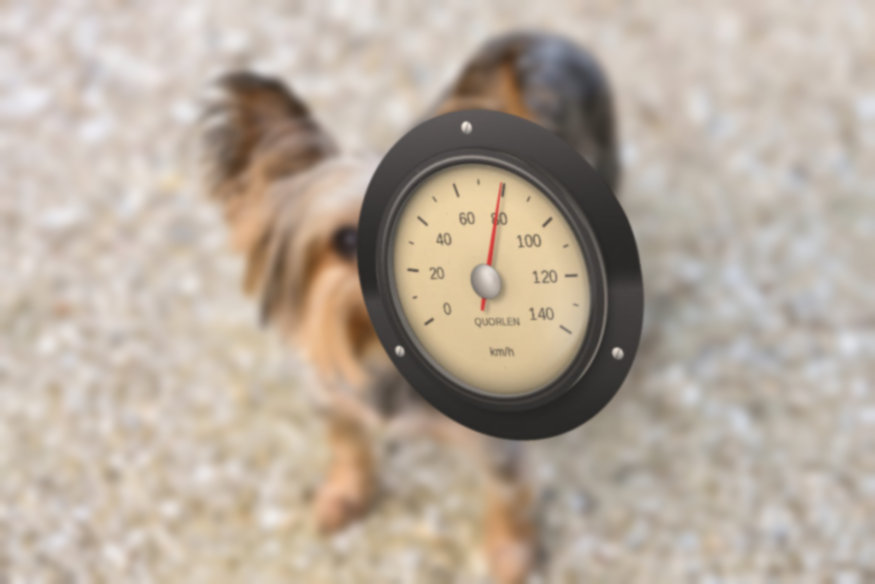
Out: km/h 80
